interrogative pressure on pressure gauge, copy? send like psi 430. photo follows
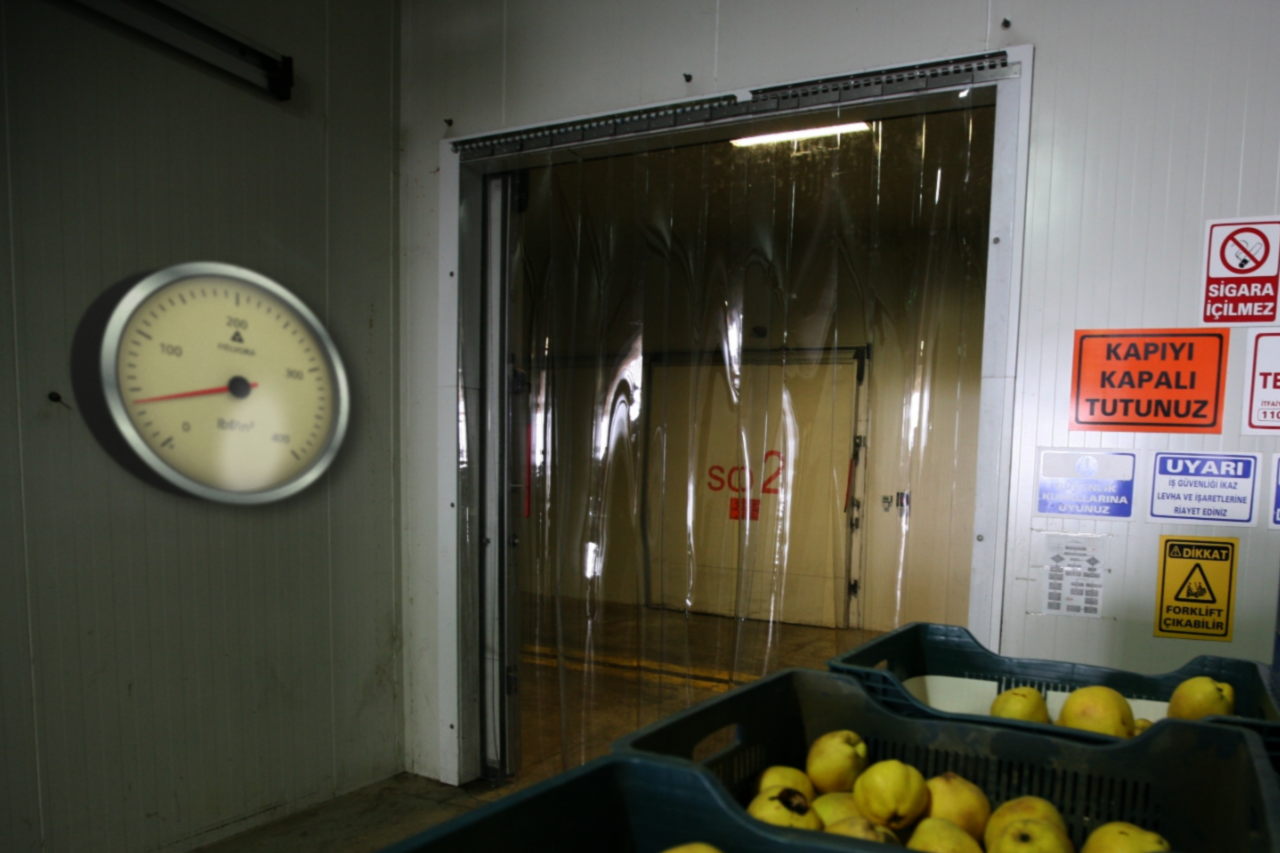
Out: psi 40
